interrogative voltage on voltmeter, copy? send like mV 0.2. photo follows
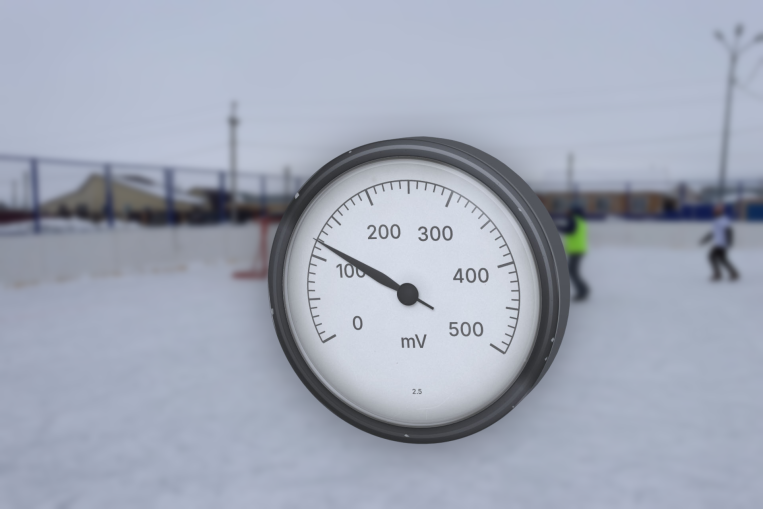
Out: mV 120
